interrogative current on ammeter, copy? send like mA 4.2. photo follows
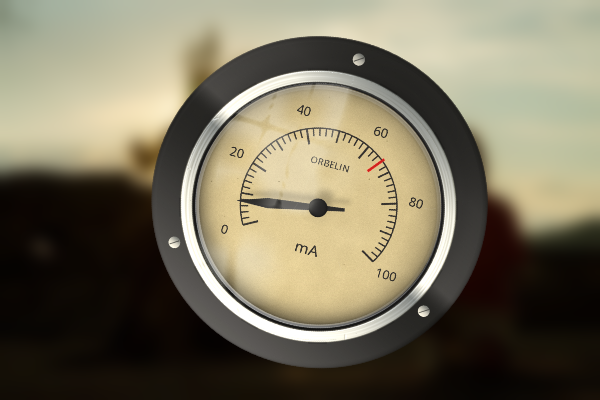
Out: mA 8
